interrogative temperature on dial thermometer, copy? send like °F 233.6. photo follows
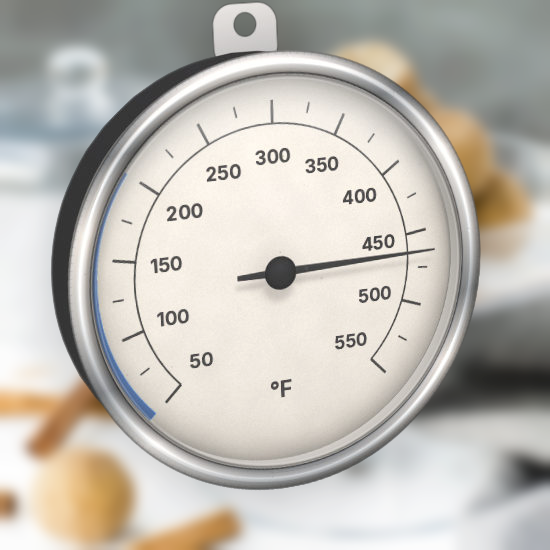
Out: °F 462.5
